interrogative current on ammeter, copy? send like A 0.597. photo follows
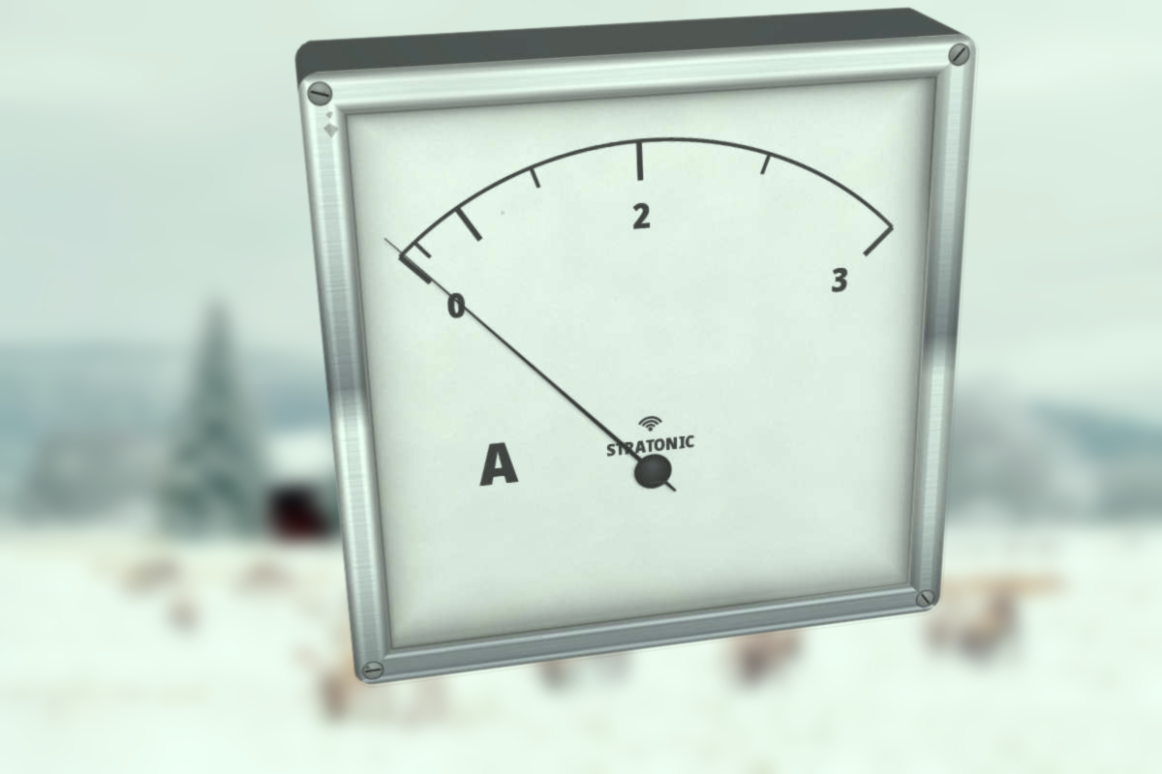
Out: A 0.25
